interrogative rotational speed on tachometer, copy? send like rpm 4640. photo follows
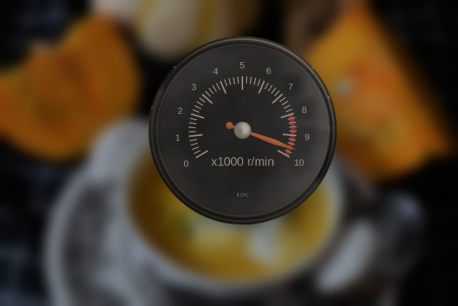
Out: rpm 9600
